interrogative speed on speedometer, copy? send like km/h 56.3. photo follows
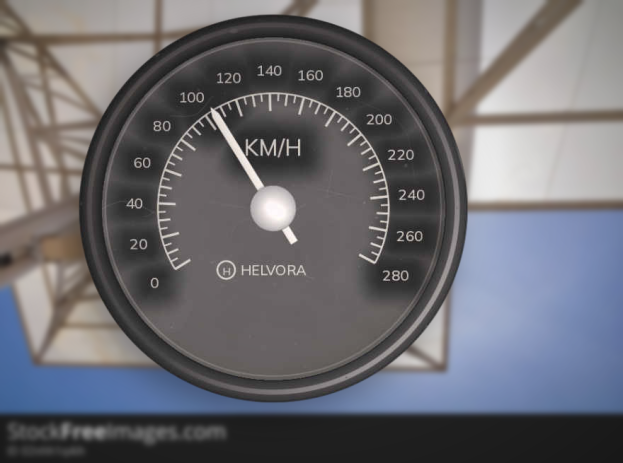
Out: km/h 105
